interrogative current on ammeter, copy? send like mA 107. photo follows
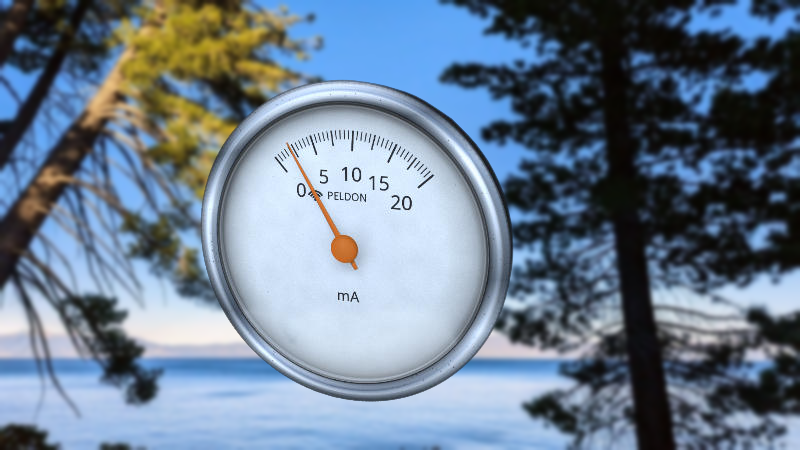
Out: mA 2.5
